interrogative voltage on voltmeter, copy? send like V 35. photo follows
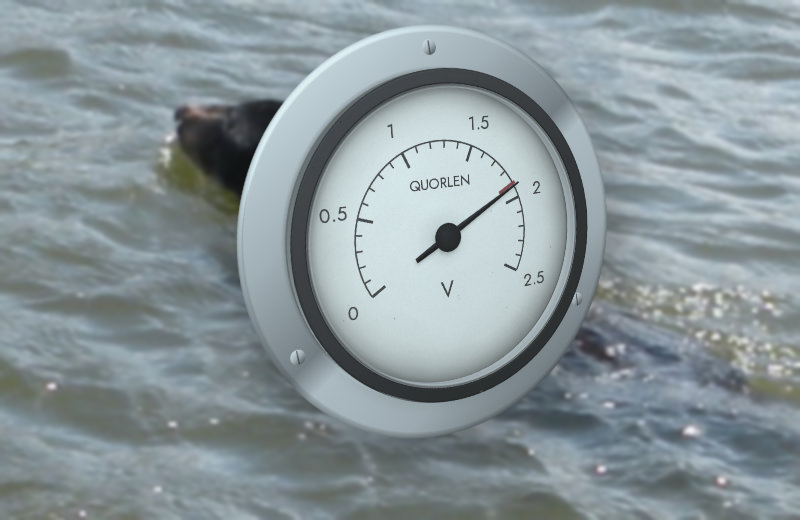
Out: V 1.9
